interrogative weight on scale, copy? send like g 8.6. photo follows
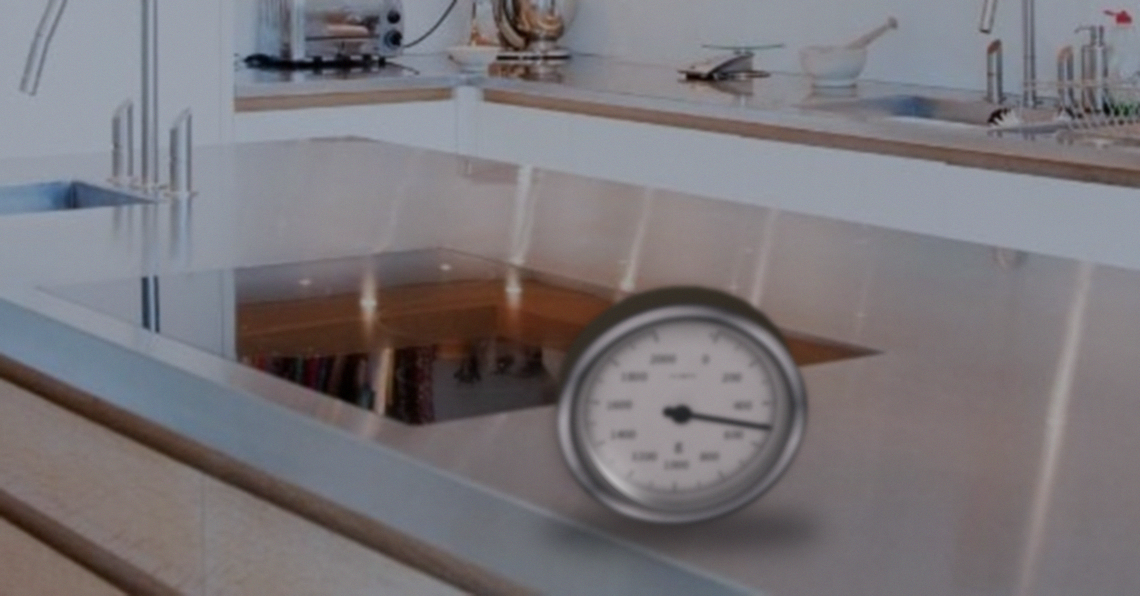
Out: g 500
